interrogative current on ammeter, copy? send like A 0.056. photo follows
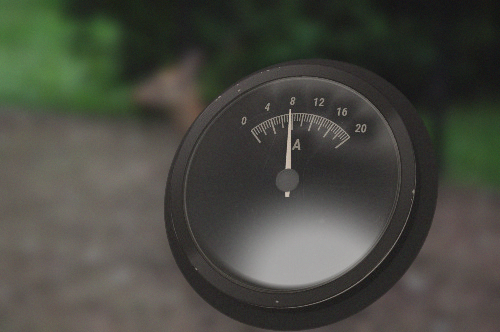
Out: A 8
